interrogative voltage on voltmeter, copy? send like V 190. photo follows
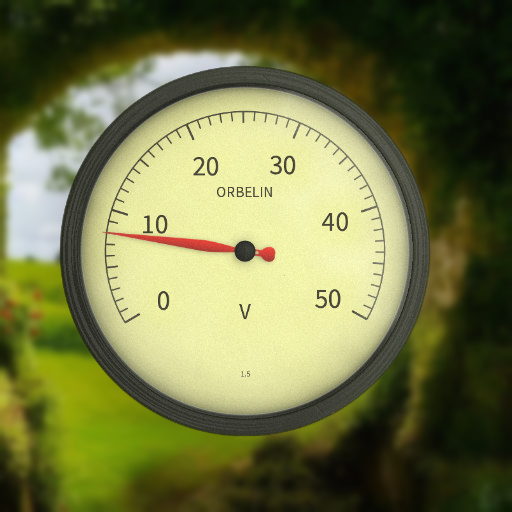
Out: V 8
